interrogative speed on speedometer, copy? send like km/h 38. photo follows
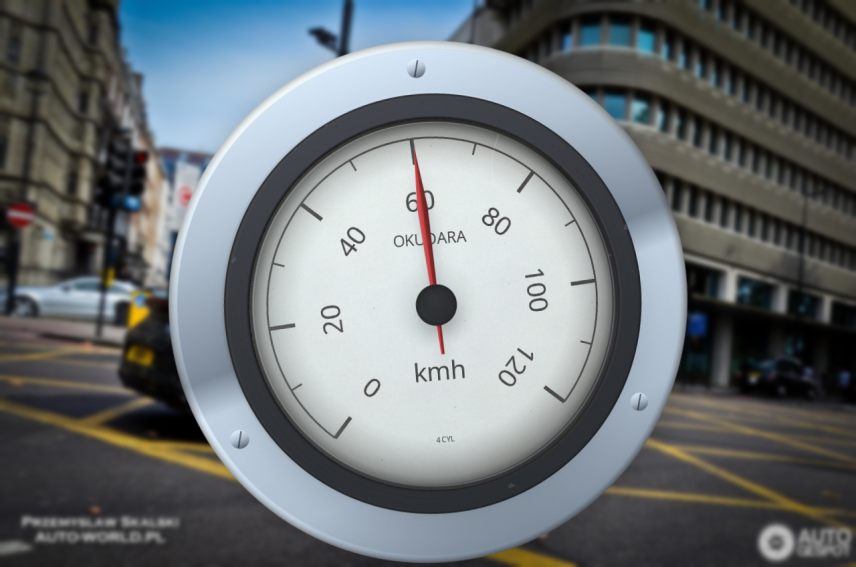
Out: km/h 60
